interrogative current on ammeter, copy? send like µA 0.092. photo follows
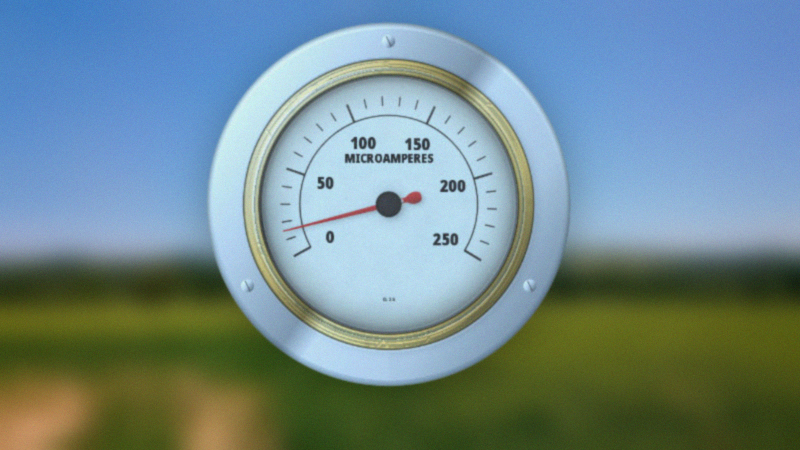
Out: µA 15
